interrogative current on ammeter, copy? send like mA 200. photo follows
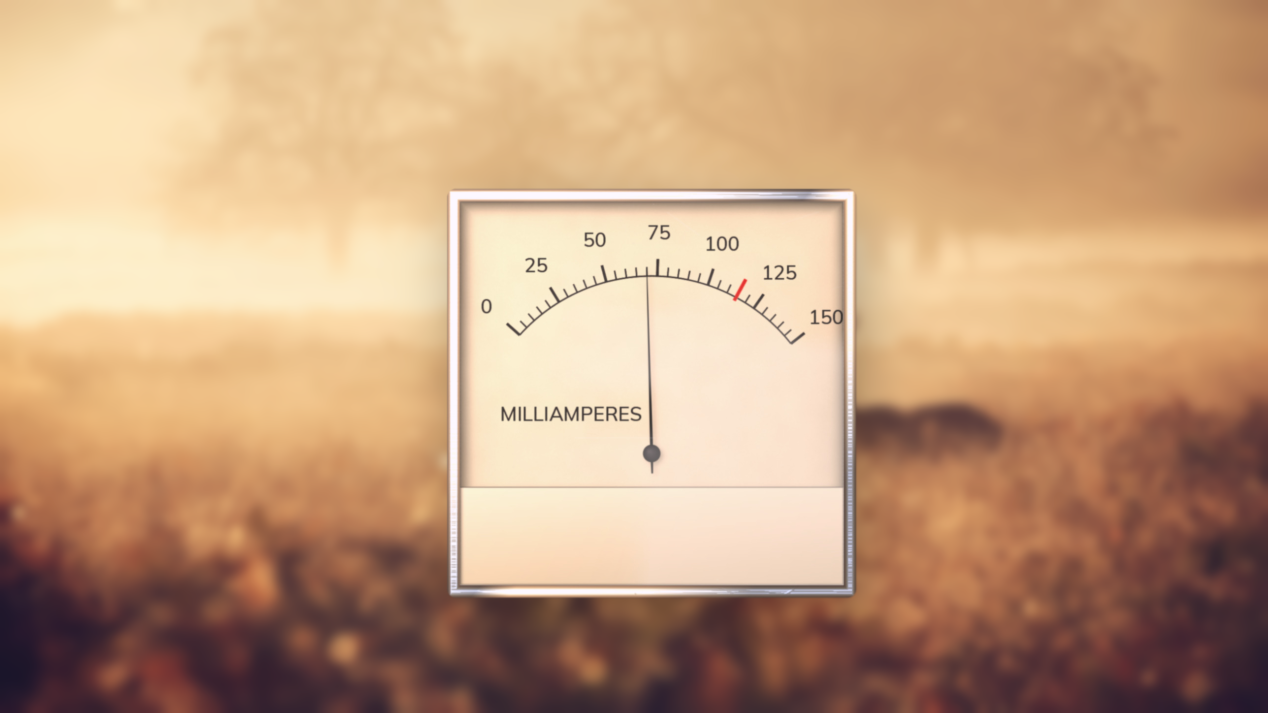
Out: mA 70
